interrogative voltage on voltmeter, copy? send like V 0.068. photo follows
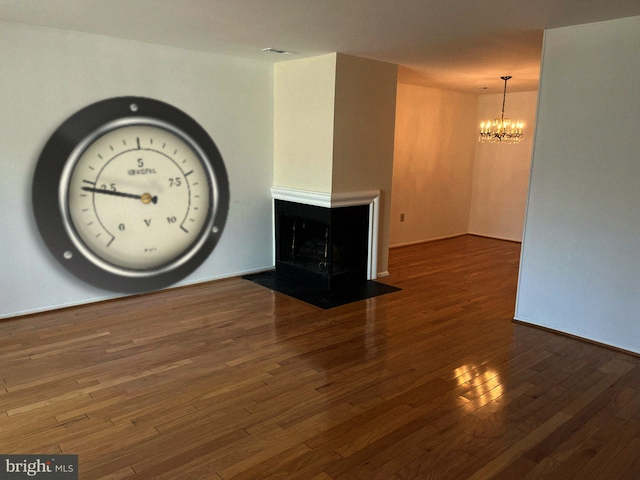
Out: V 2.25
